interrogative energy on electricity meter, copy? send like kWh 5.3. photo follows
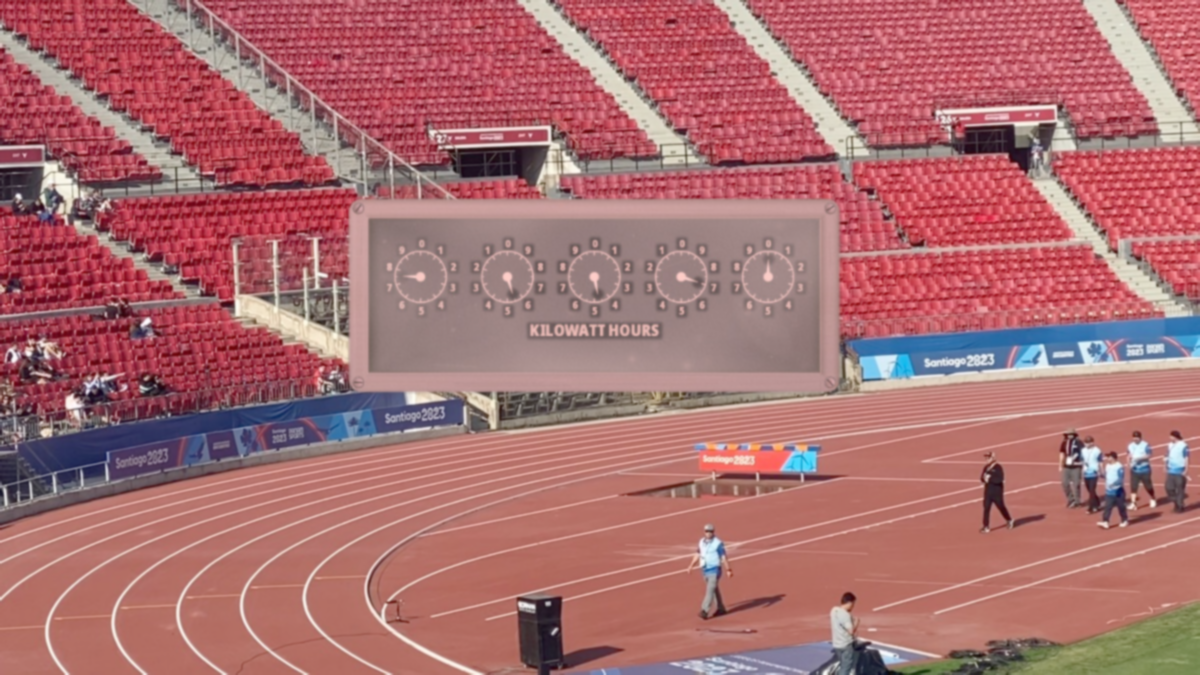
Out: kWh 75470
